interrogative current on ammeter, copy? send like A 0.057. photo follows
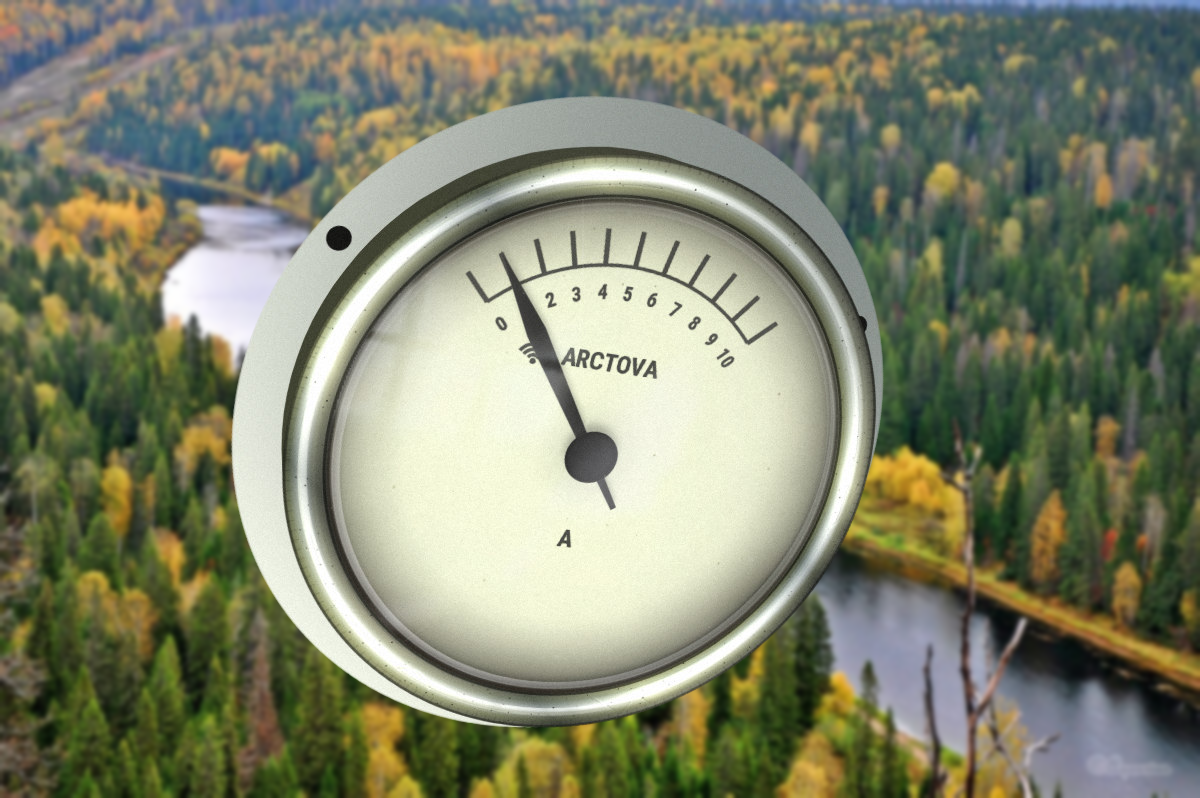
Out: A 1
